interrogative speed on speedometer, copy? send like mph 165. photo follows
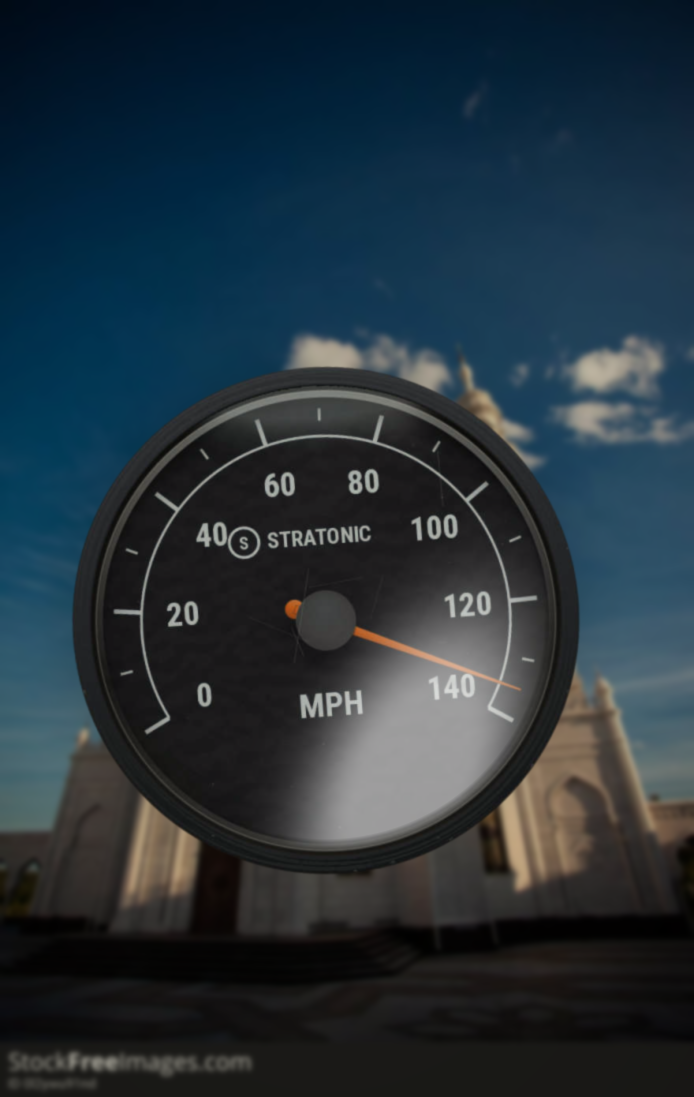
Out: mph 135
